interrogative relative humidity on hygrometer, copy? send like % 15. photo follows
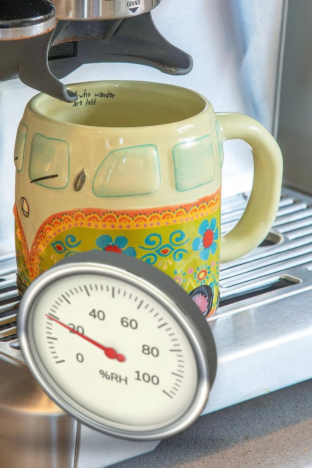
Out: % 20
